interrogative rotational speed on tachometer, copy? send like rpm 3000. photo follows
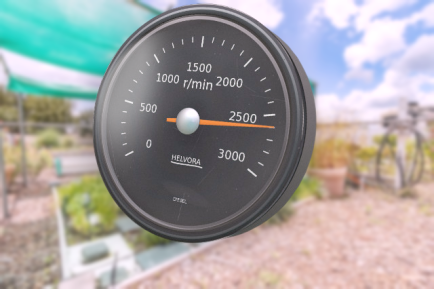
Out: rpm 2600
